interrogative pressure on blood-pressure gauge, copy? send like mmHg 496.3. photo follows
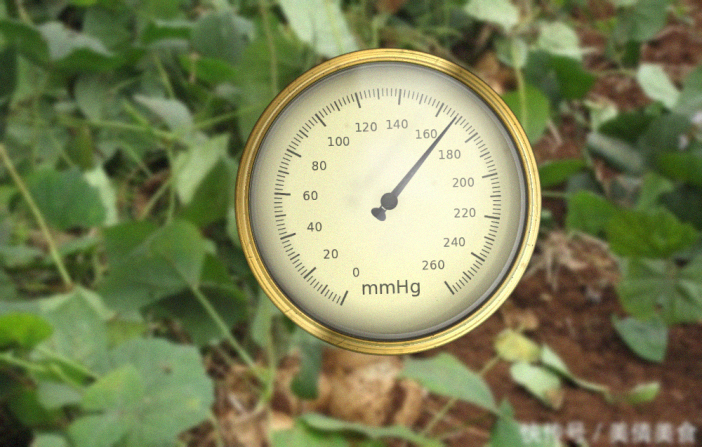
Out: mmHg 168
